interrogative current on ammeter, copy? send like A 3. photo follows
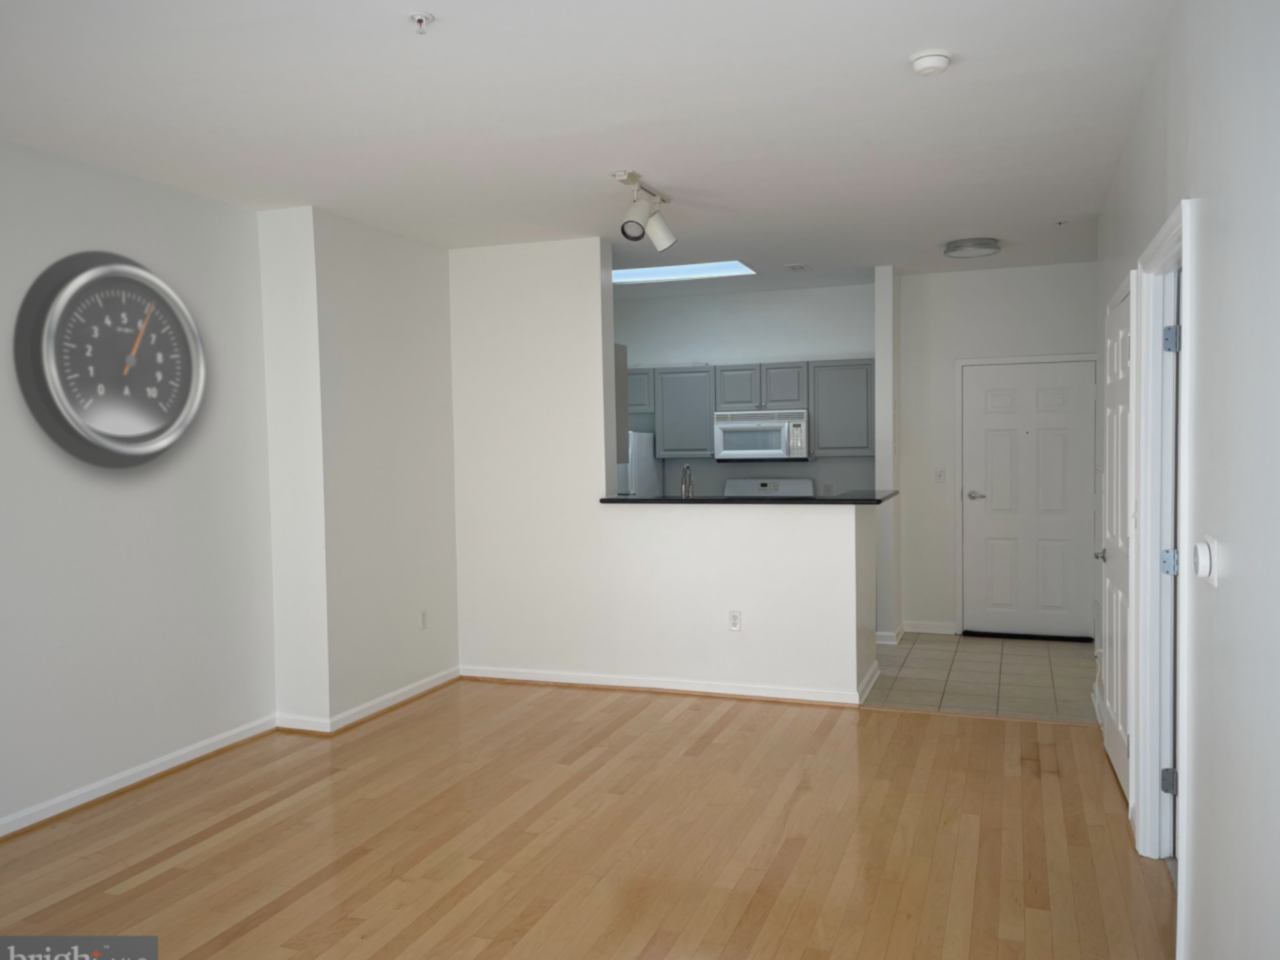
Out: A 6
